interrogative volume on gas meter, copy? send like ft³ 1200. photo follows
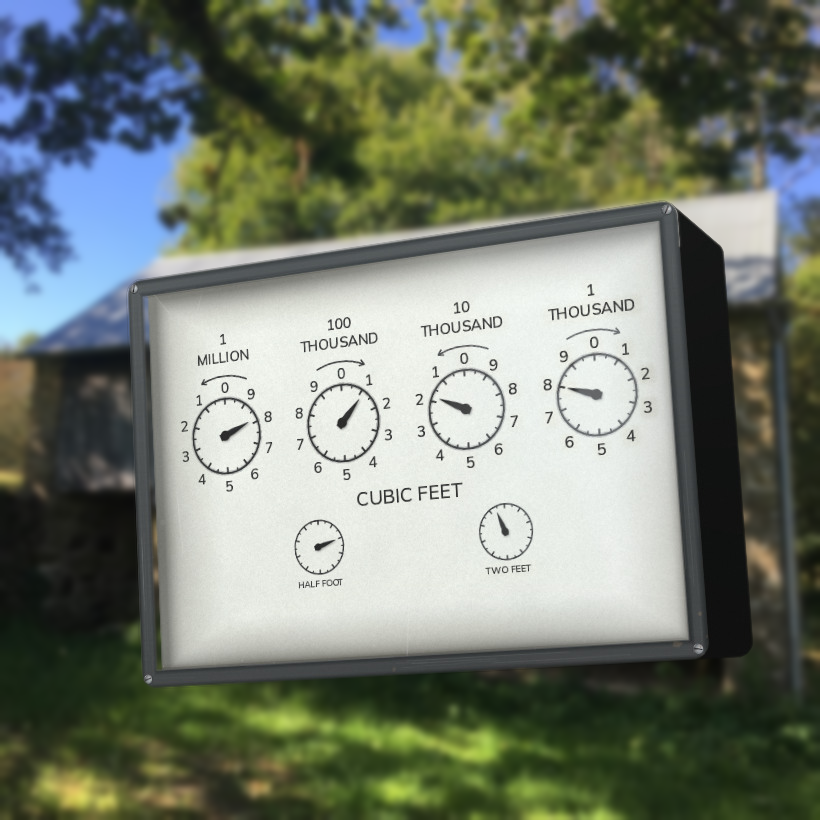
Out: ft³ 811800
